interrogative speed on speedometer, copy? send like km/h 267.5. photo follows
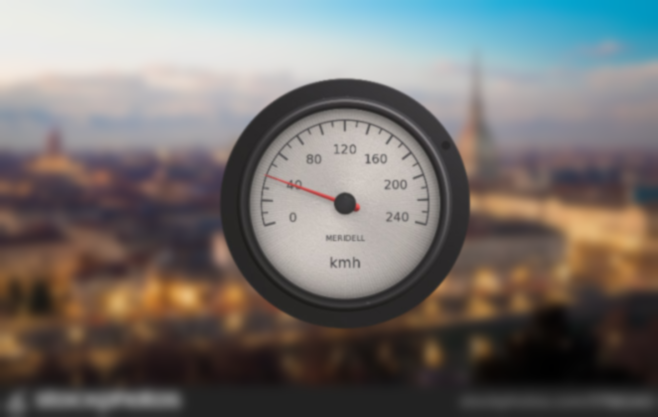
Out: km/h 40
